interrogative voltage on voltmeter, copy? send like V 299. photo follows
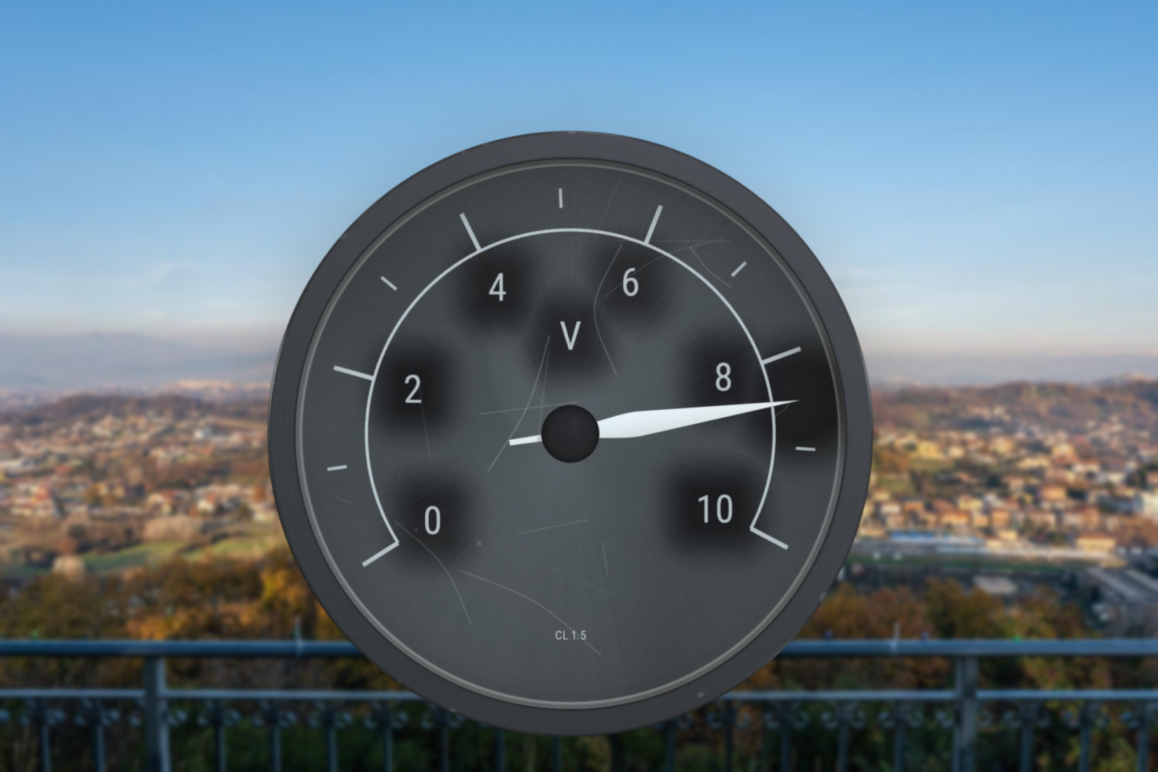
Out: V 8.5
